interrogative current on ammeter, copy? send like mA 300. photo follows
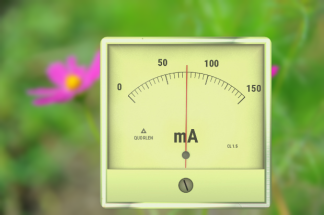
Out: mA 75
